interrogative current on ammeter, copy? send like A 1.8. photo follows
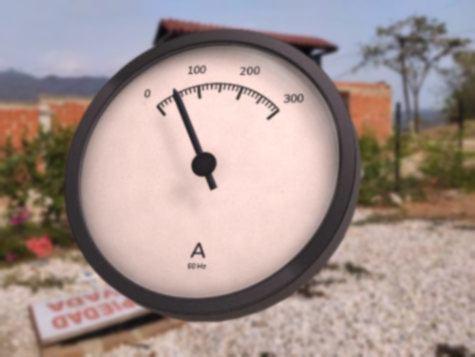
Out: A 50
